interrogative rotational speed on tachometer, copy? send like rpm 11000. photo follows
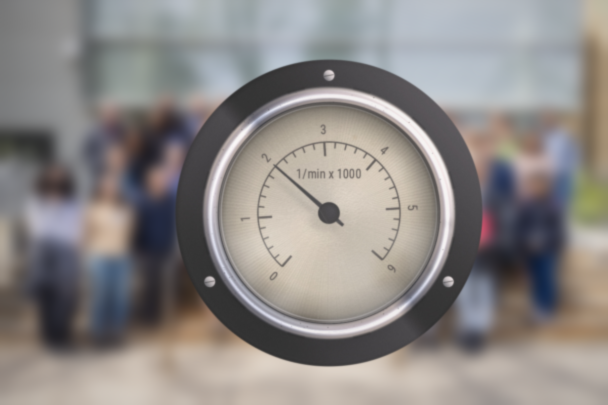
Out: rpm 2000
